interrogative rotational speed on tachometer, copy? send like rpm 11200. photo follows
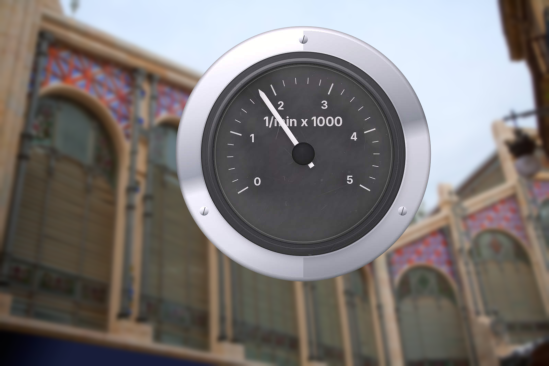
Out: rpm 1800
